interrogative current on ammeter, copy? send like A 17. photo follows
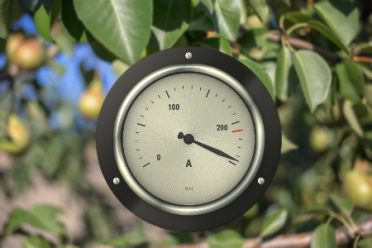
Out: A 245
